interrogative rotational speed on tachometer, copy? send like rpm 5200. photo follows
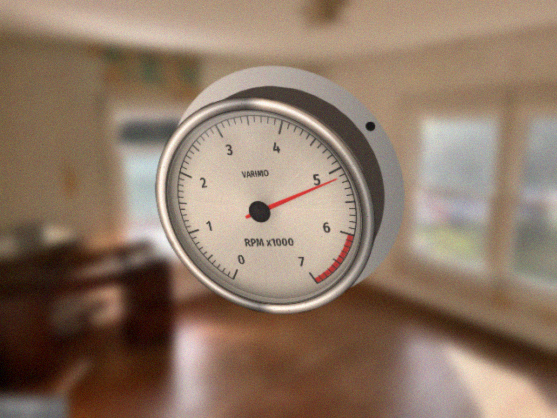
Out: rpm 5100
